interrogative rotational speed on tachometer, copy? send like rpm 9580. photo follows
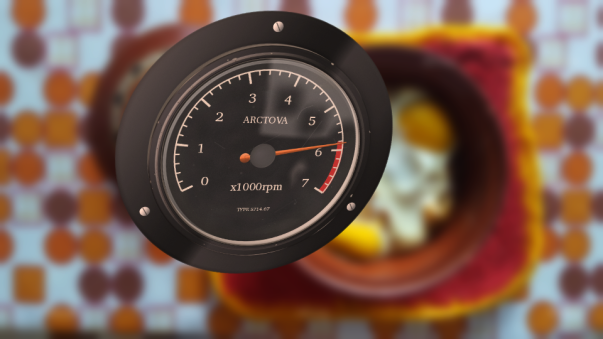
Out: rpm 5800
